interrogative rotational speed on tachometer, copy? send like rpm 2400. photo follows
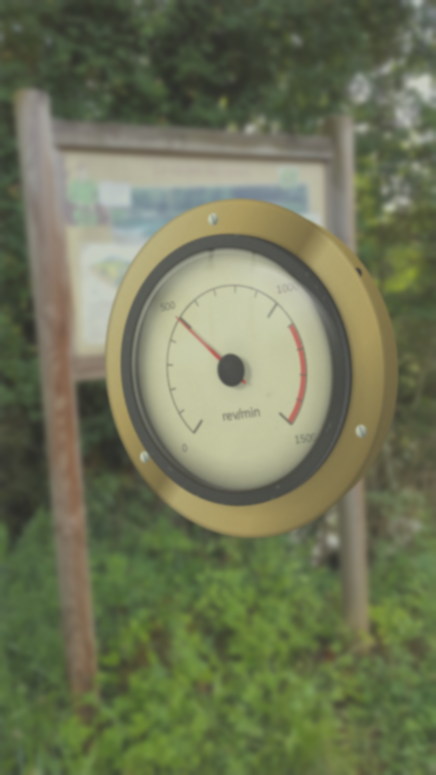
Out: rpm 500
